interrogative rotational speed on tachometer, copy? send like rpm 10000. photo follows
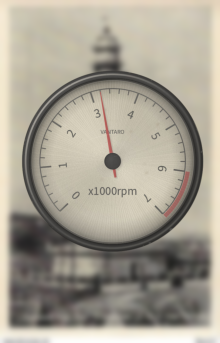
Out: rpm 3200
